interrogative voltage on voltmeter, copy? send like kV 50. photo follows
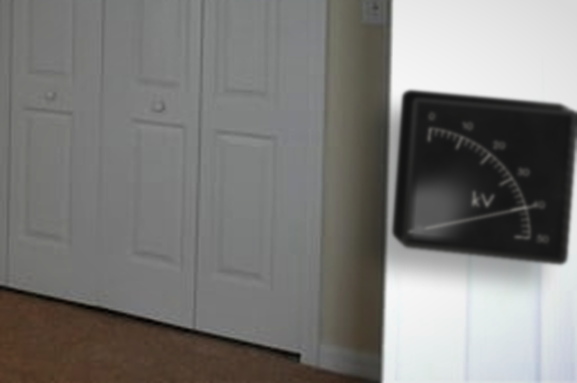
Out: kV 40
